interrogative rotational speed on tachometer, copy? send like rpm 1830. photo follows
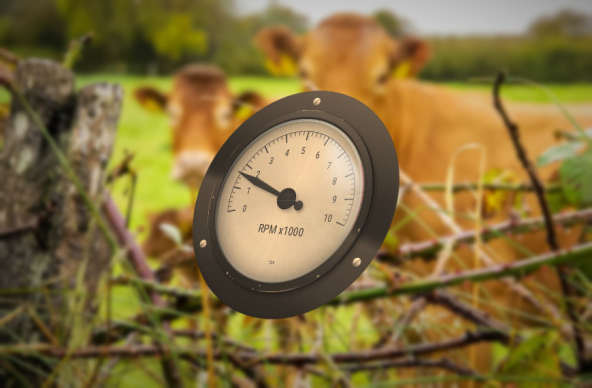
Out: rpm 1600
